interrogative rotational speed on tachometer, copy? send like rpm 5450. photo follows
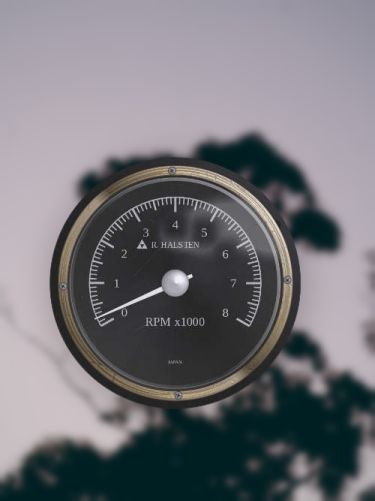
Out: rpm 200
